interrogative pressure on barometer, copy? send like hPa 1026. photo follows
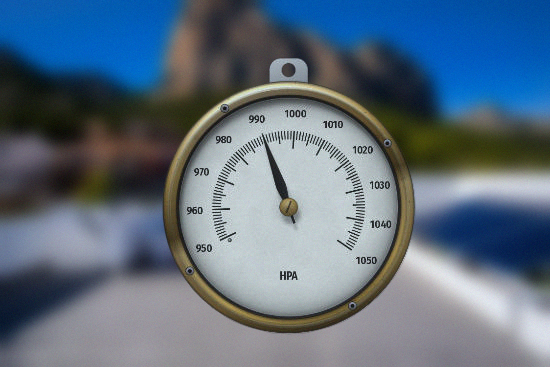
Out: hPa 990
